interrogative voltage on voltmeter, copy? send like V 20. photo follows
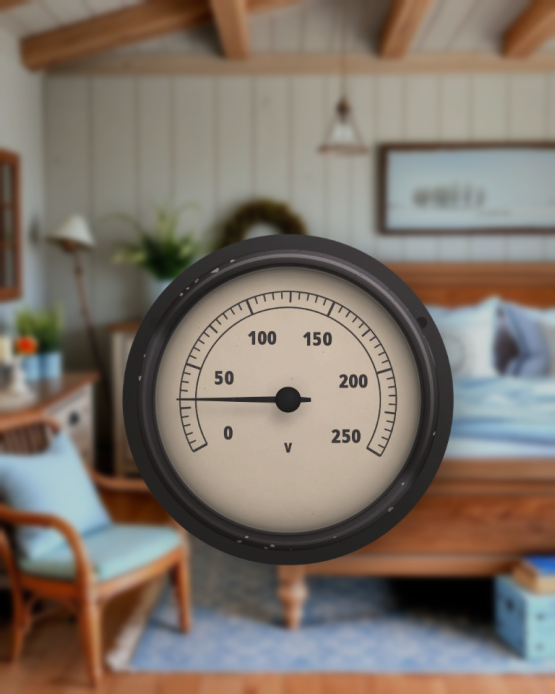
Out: V 30
